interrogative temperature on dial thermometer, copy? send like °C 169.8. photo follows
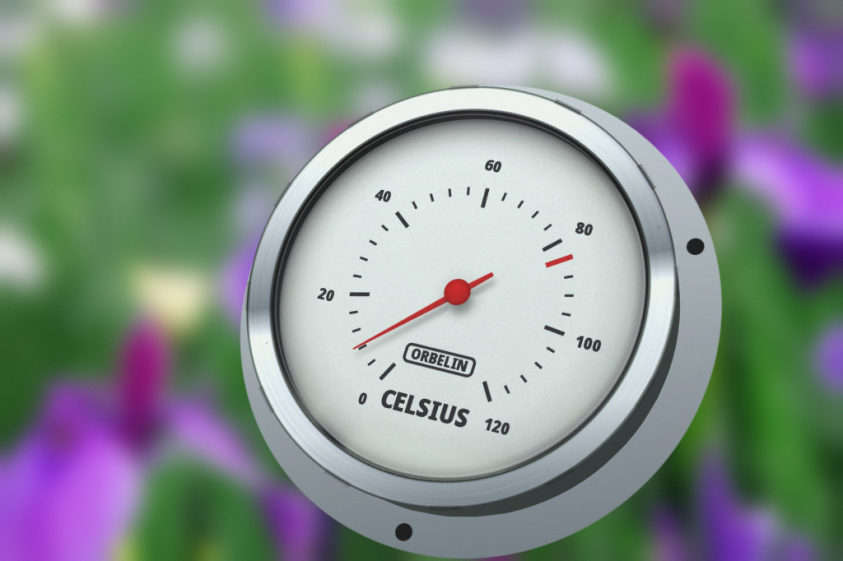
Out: °C 8
